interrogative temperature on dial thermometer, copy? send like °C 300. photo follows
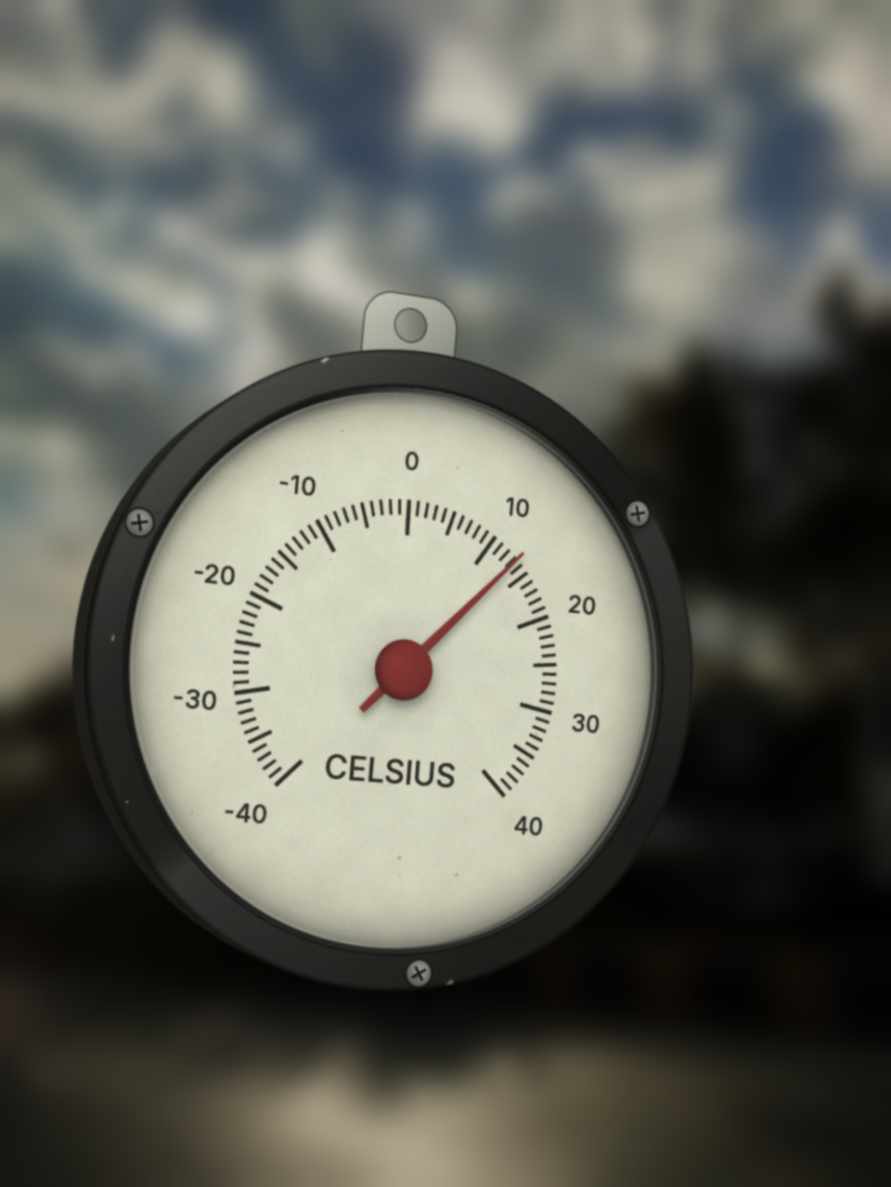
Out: °C 13
